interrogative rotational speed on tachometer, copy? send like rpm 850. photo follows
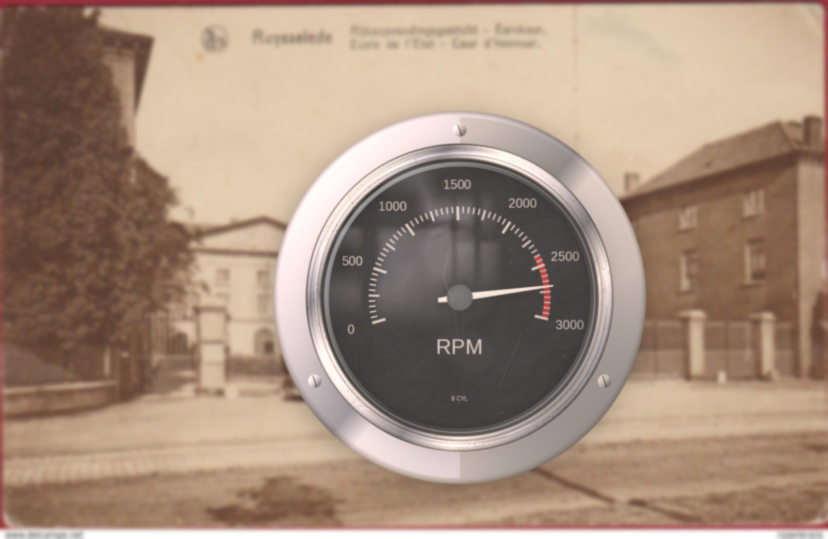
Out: rpm 2700
